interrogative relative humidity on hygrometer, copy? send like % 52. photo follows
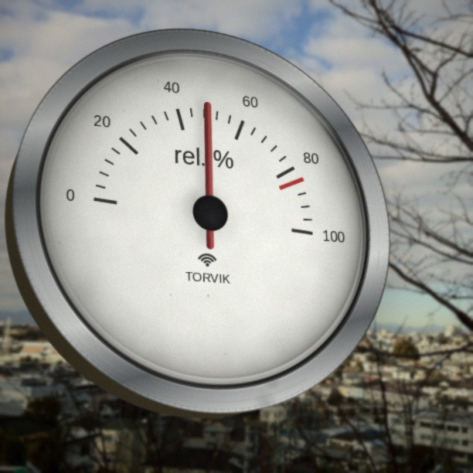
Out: % 48
